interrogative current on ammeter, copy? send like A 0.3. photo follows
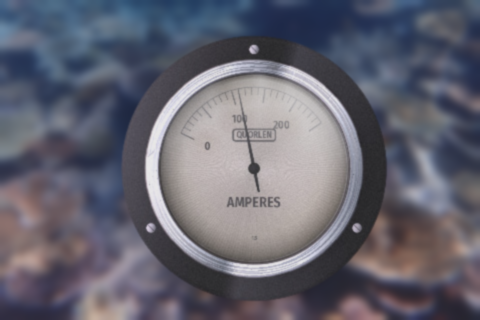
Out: A 110
